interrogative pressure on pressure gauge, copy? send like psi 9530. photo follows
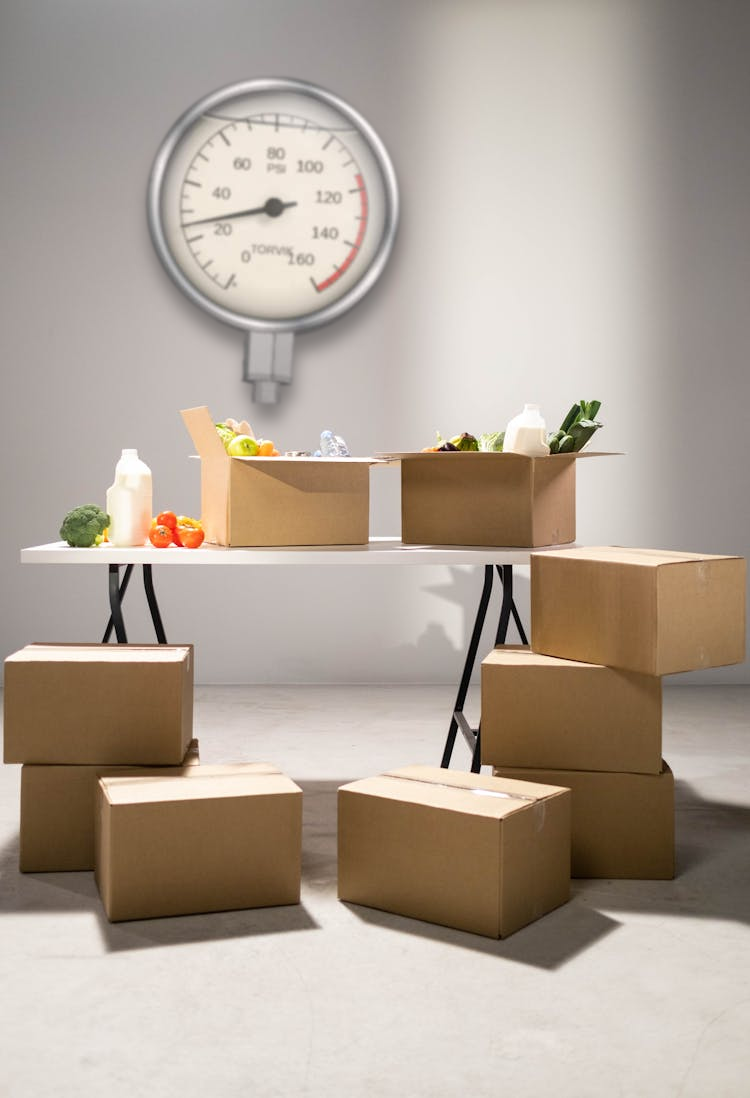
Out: psi 25
